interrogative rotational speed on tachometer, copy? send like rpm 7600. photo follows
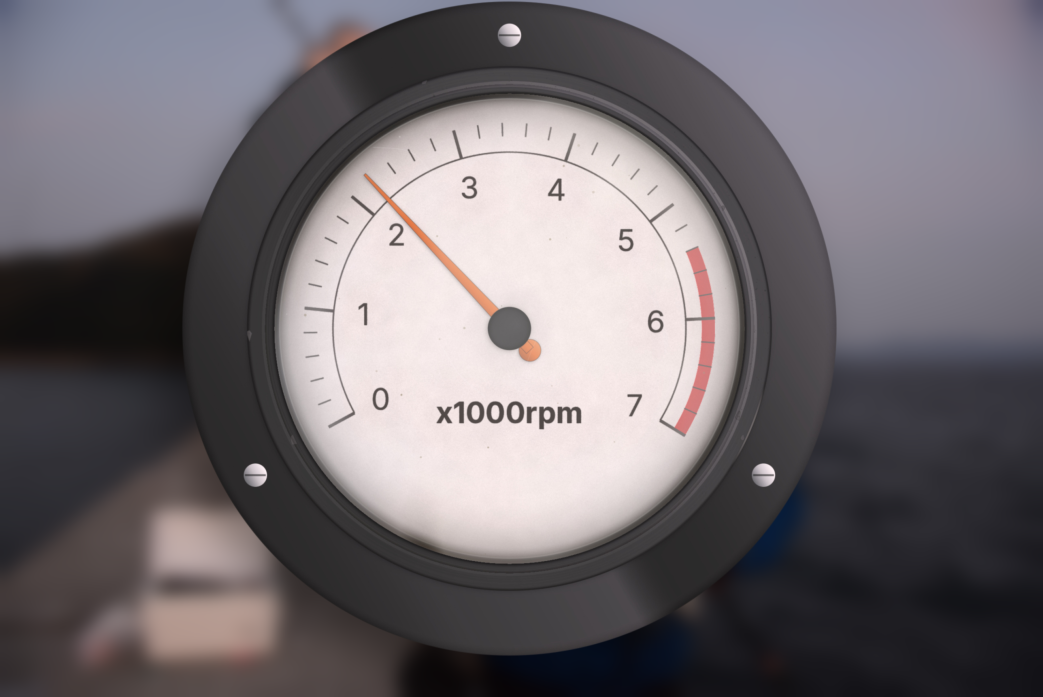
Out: rpm 2200
